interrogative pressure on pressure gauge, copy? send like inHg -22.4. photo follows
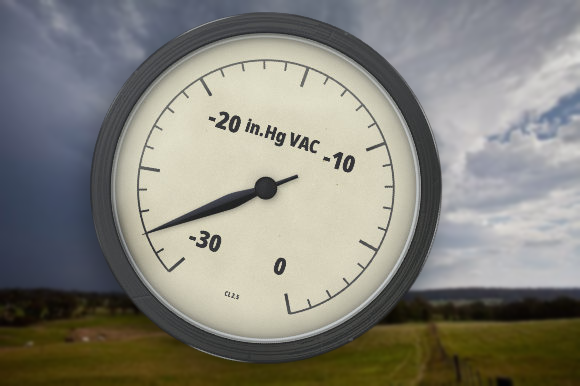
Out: inHg -28
